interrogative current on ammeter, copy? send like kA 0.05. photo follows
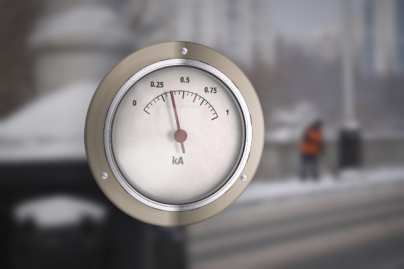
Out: kA 0.35
